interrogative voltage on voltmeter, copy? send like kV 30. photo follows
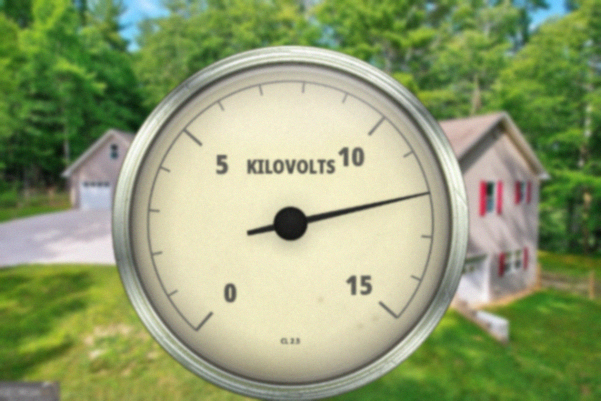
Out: kV 12
